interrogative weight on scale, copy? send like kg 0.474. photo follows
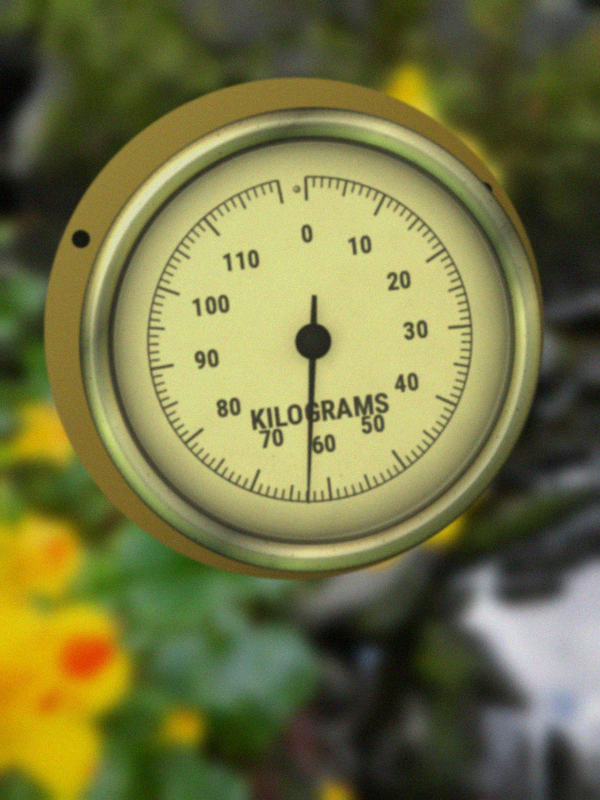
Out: kg 63
